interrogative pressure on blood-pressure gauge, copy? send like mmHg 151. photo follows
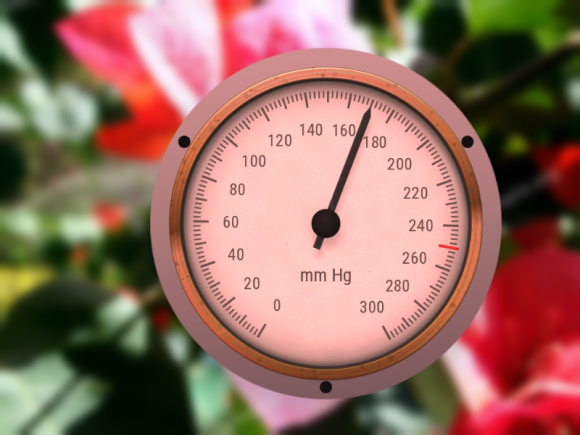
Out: mmHg 170
